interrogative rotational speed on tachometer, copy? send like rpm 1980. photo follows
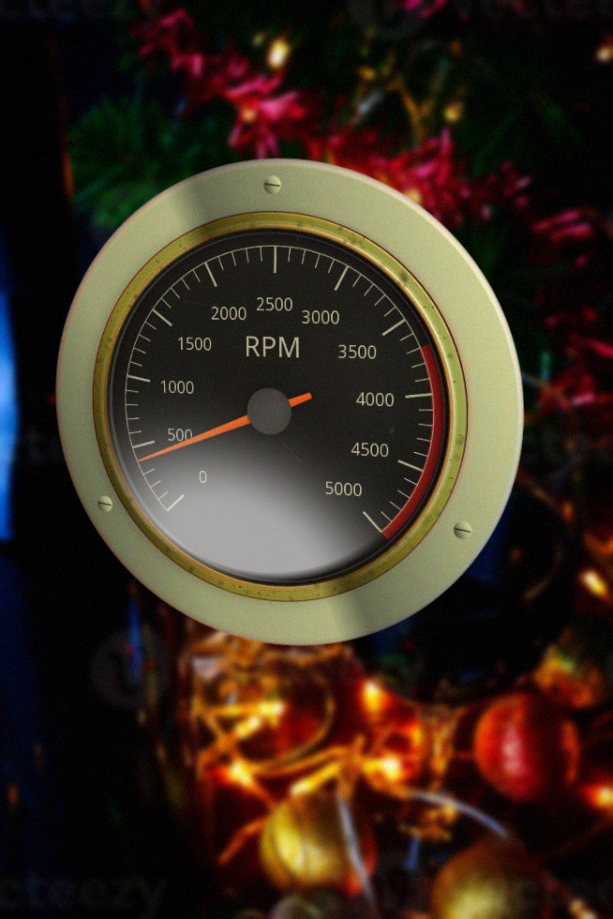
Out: rpm 400
